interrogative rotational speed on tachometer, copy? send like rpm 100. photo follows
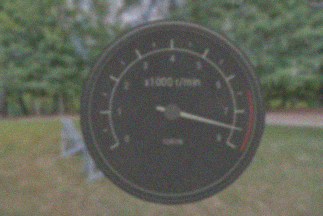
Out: rpm 7500
